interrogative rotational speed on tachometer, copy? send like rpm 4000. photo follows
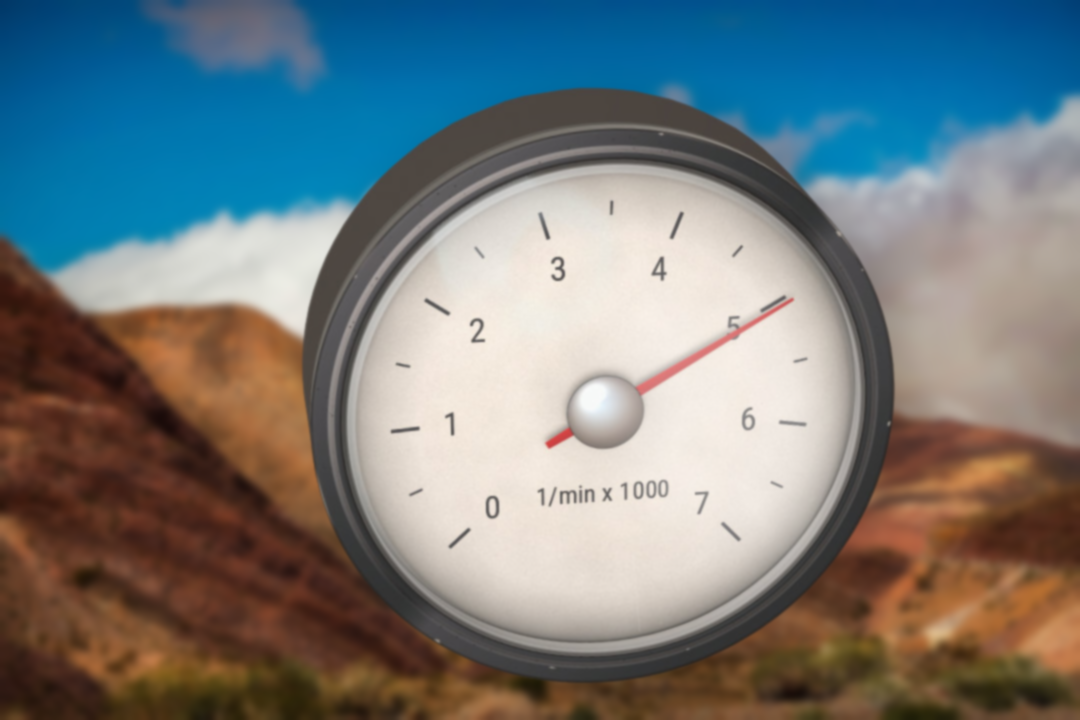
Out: rpm 5000
